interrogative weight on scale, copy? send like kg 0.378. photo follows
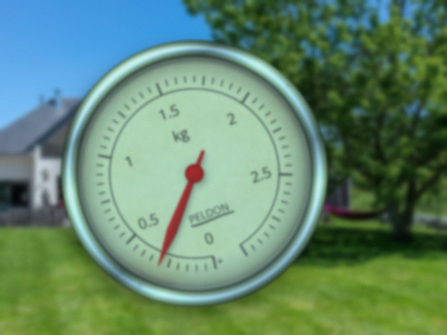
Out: kg 0.3
